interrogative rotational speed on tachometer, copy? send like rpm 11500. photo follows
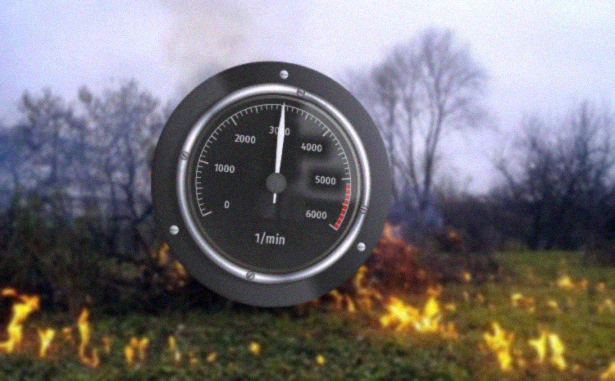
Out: rpm 3000
